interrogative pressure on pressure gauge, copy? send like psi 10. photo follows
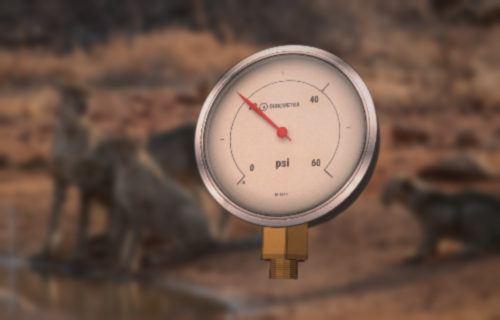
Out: psi 20
